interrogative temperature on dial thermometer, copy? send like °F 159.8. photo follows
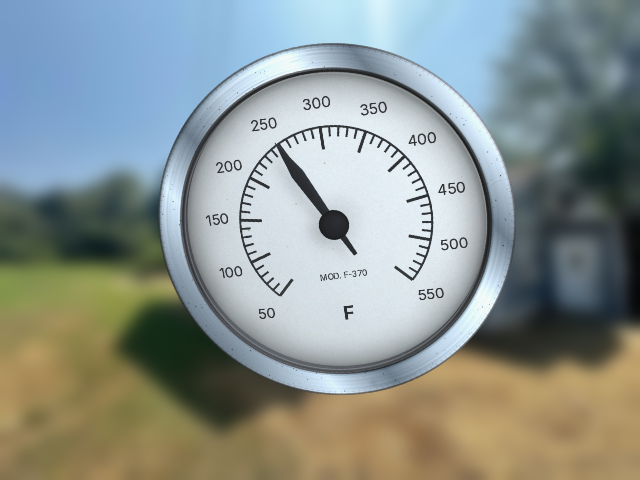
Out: °F 250
